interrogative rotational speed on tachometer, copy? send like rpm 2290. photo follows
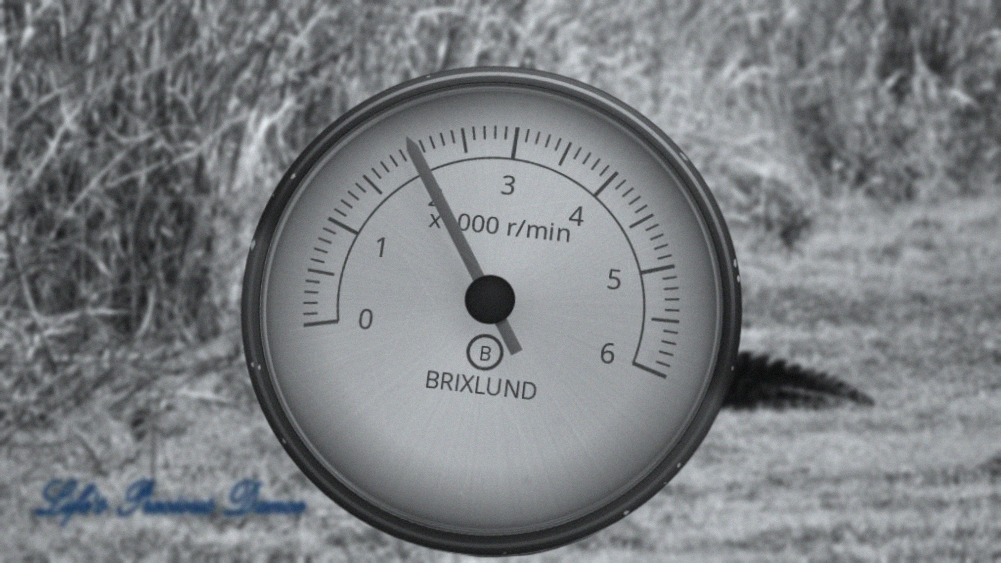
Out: rpm 2000
